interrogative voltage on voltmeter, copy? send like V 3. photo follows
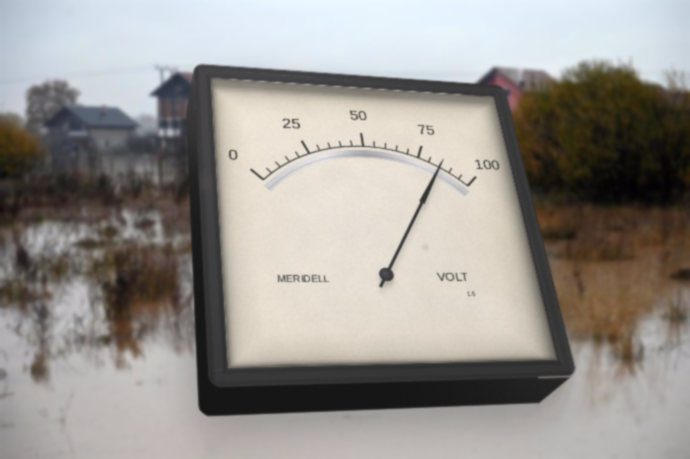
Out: V 85
